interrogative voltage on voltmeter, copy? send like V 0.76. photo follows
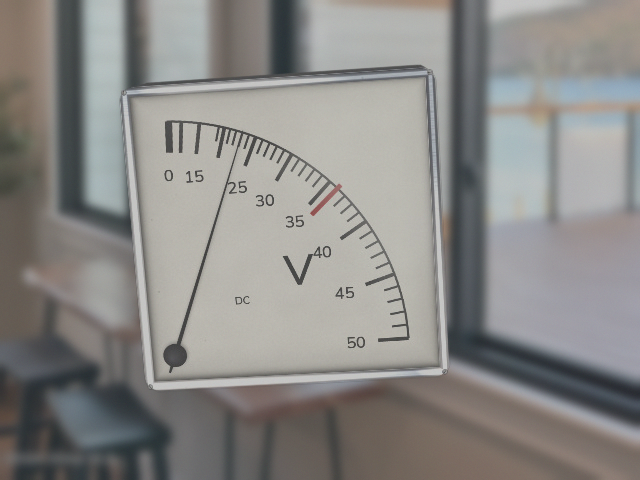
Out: V 23
